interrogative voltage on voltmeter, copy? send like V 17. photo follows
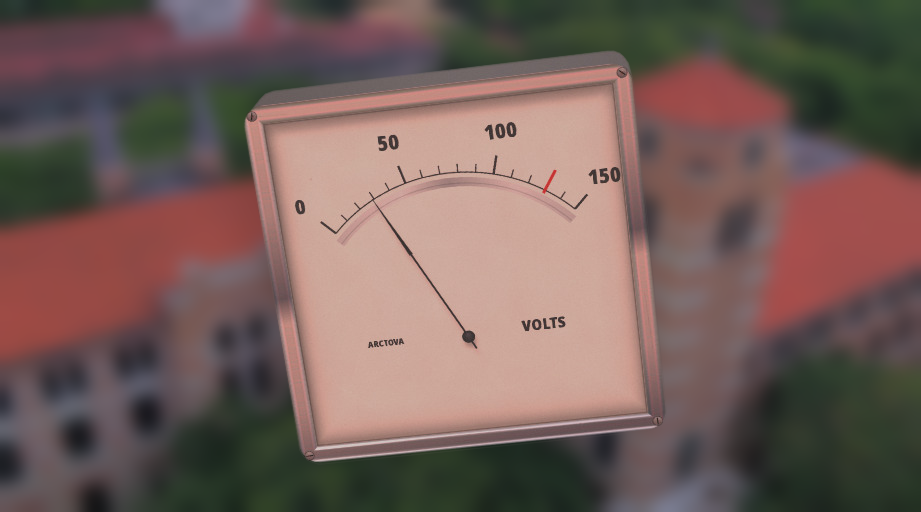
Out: V 30
